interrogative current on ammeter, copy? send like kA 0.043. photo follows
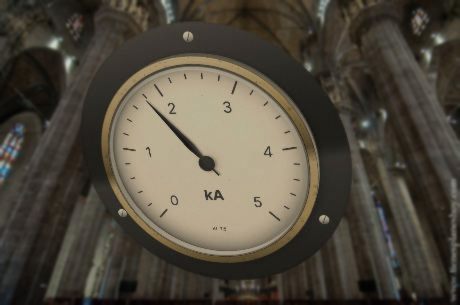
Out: kA 1.8
